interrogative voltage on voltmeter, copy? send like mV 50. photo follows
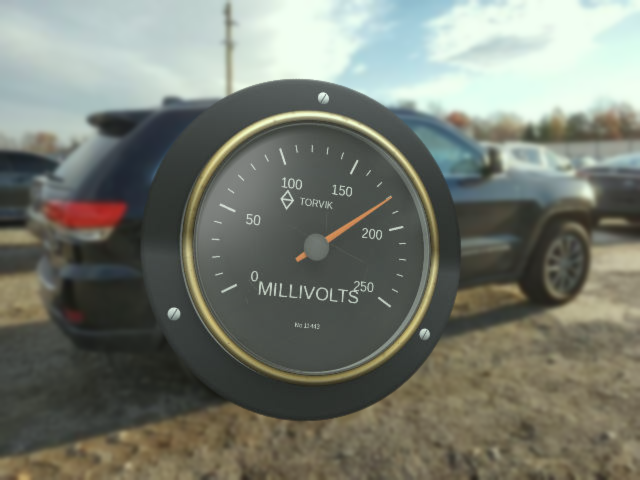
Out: mV 180
